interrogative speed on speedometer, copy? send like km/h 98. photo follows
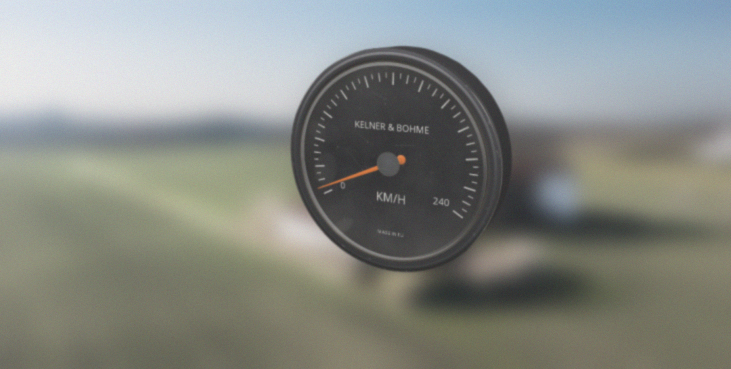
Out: km/h 5
